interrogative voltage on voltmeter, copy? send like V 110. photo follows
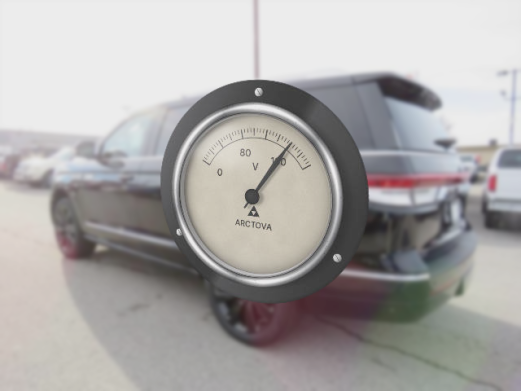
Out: V 160
